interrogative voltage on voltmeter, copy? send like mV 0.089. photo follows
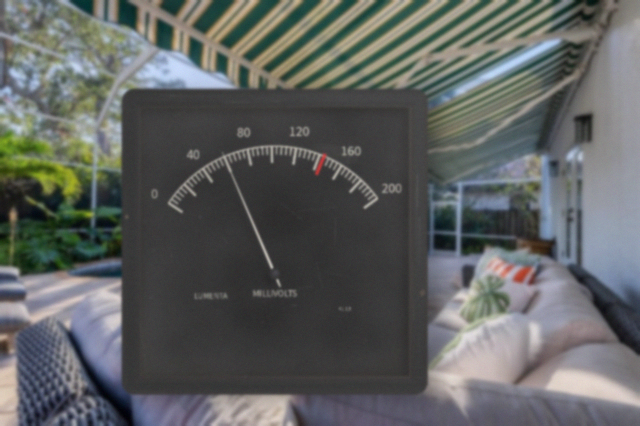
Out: mV 60
